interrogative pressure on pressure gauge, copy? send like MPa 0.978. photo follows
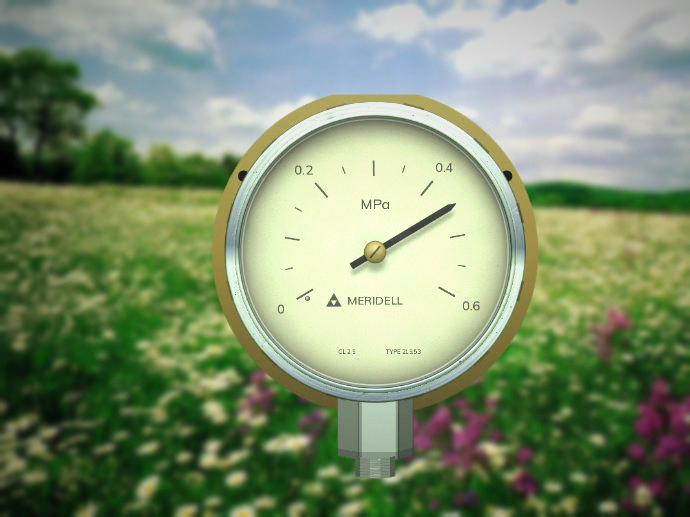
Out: MPa 0.45
